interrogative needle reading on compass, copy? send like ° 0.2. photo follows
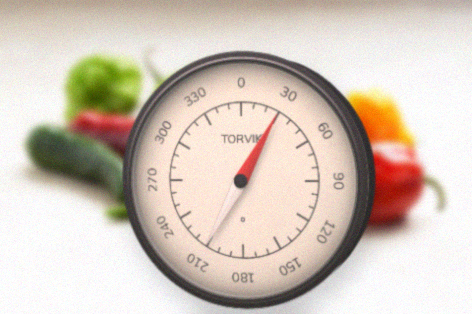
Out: ° 30
